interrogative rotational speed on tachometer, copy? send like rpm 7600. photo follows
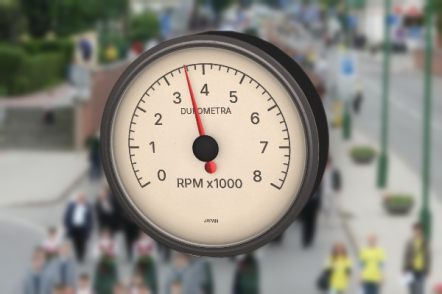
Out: rpm 3600
